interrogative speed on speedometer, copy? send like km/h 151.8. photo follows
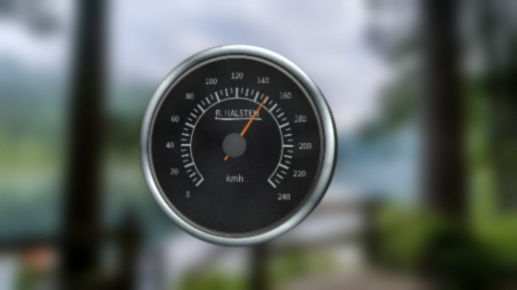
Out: km/h 150
